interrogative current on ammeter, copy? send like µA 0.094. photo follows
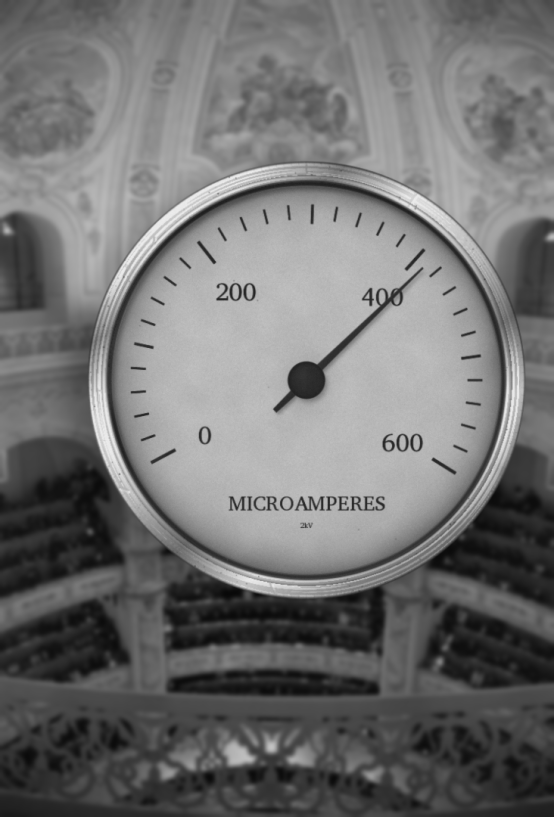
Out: µA 410
